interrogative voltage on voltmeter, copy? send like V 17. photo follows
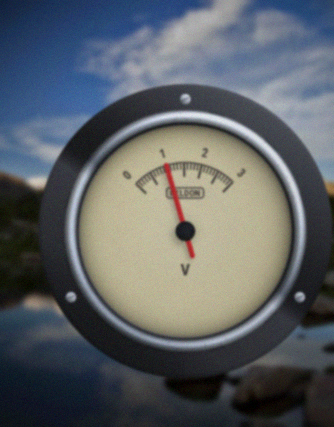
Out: V 1
